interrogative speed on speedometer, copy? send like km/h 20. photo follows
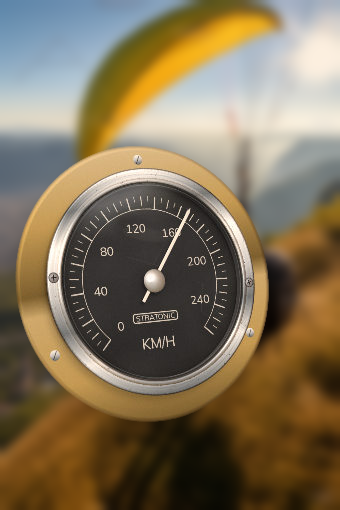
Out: km/h 165
